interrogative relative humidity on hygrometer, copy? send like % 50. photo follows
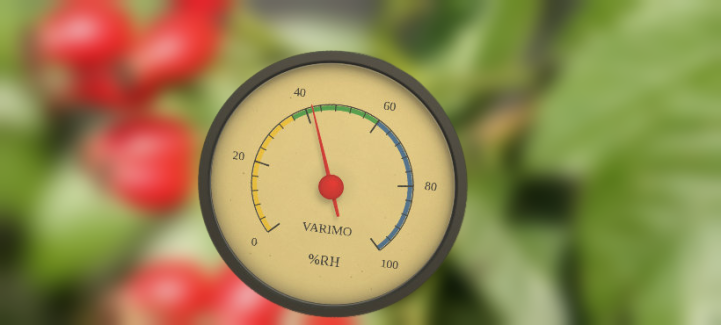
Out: % 42
